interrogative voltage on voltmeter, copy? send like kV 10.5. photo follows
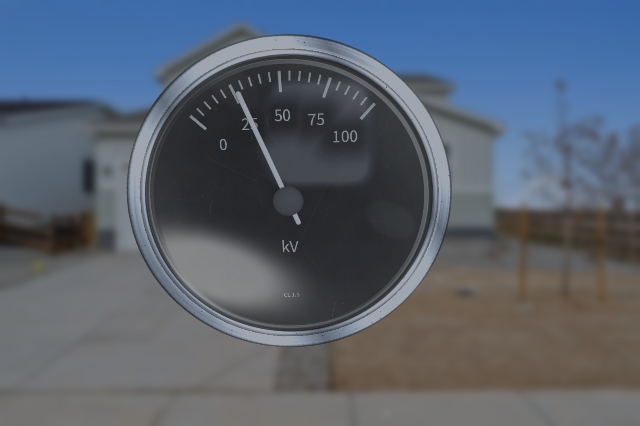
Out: kV 27.5
